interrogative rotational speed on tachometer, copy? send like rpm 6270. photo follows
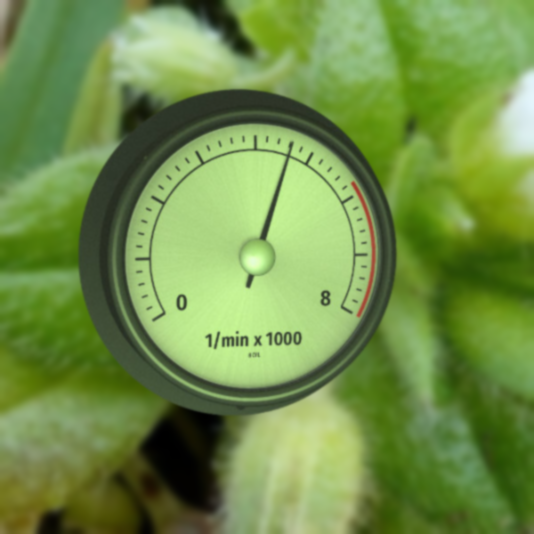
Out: rpm 4600
